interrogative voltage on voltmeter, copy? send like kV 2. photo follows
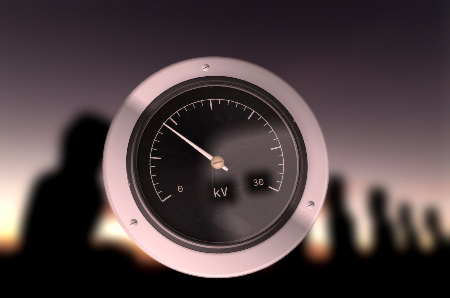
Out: kV 9
